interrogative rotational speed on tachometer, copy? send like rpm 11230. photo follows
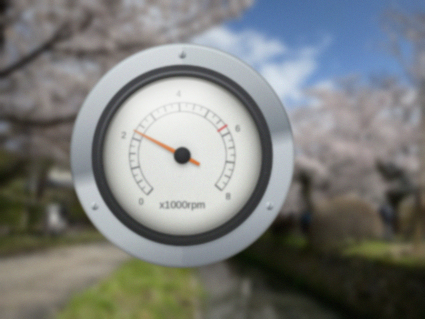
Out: rpm 2250
